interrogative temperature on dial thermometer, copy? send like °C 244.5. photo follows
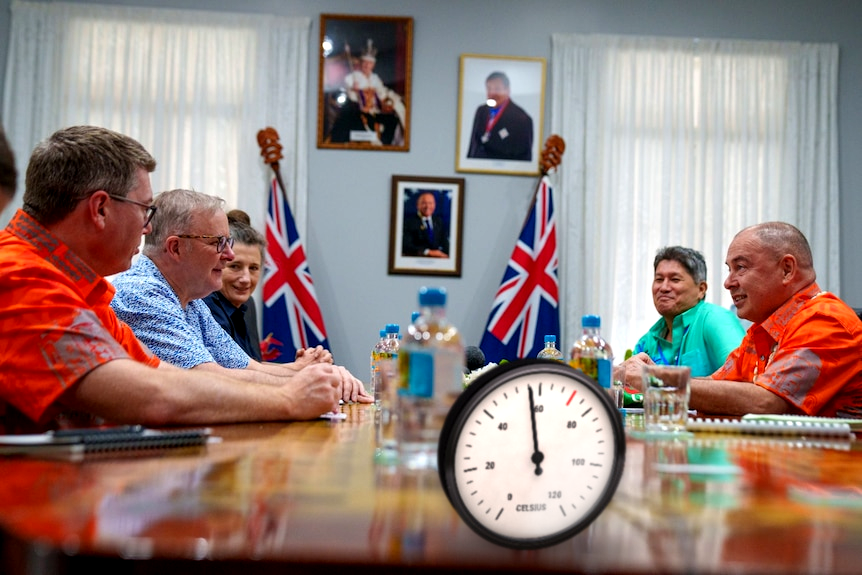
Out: °C 56
